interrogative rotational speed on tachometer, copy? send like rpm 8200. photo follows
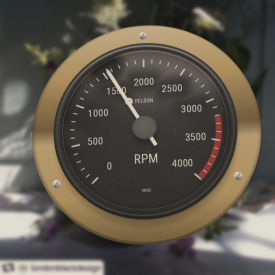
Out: rpm 1550
